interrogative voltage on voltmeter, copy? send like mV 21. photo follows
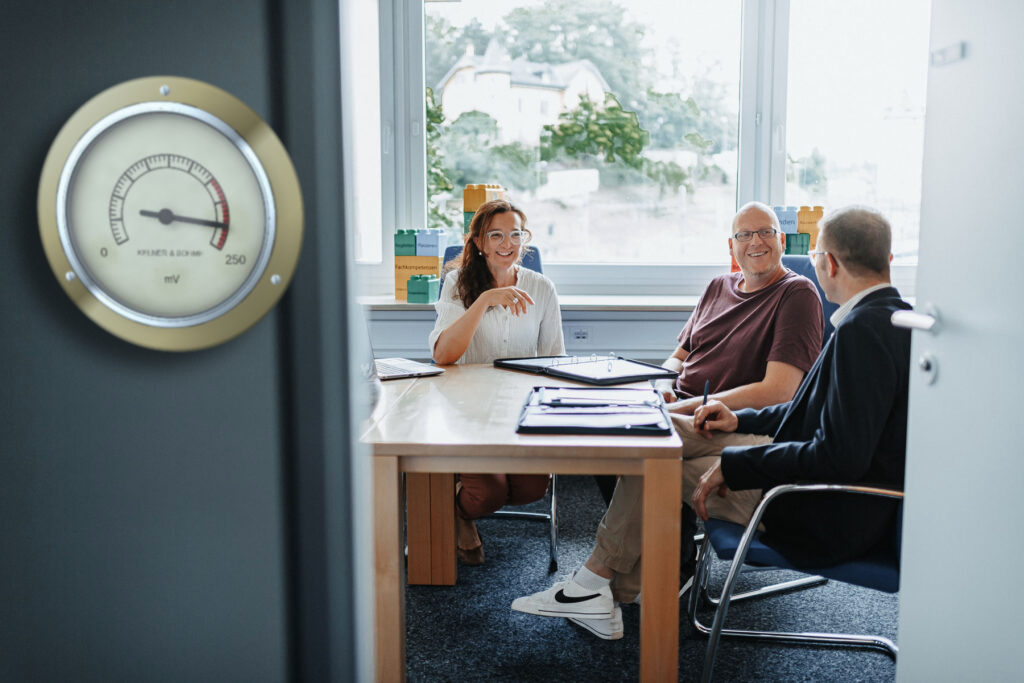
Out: mV 225
